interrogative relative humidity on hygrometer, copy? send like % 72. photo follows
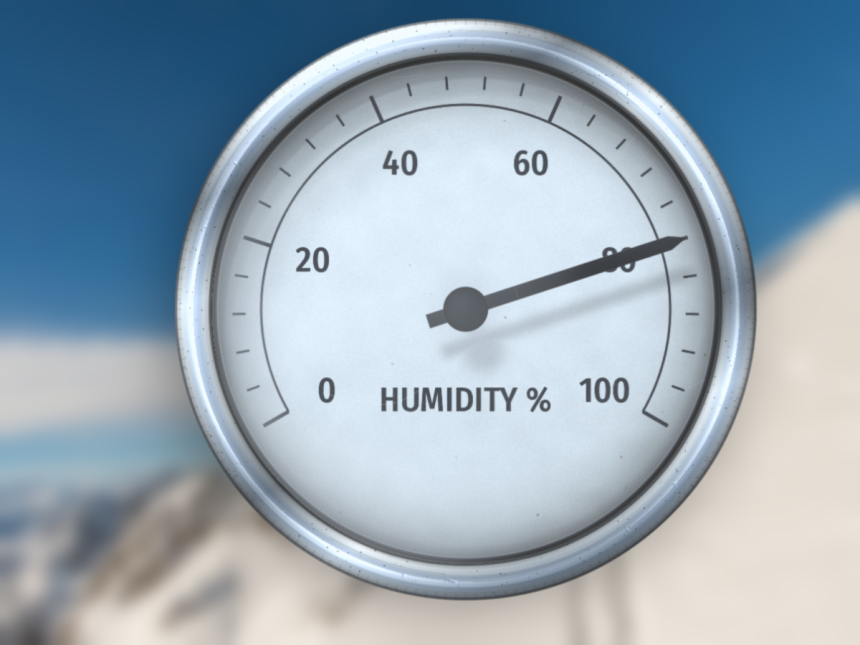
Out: % 80
